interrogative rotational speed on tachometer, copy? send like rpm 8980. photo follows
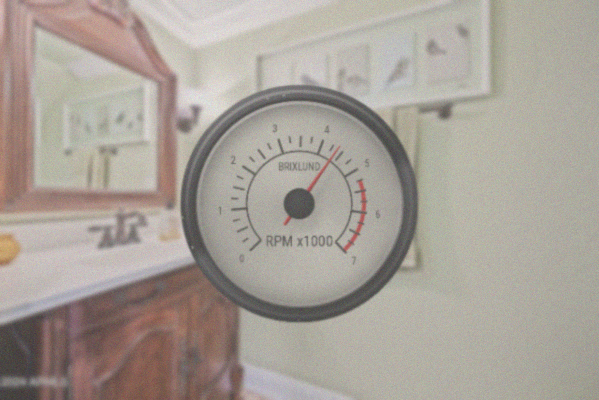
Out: rpm 4375
